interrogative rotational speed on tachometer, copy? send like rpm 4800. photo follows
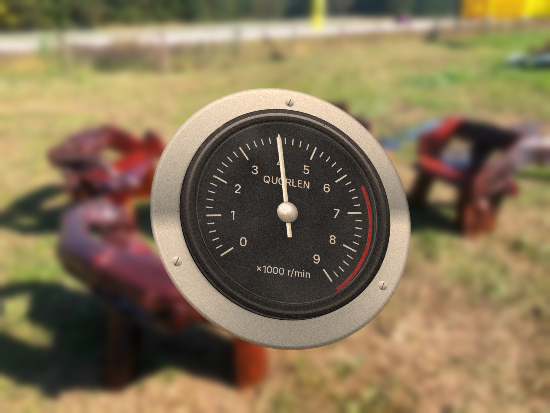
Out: rpm 4000
